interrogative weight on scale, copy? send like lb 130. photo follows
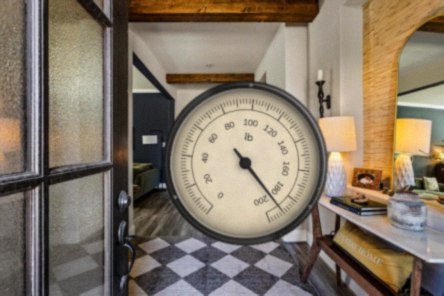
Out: lb 190
